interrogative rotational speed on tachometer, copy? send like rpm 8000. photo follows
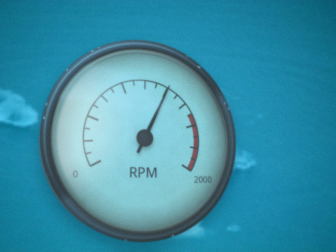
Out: rpm 1200
